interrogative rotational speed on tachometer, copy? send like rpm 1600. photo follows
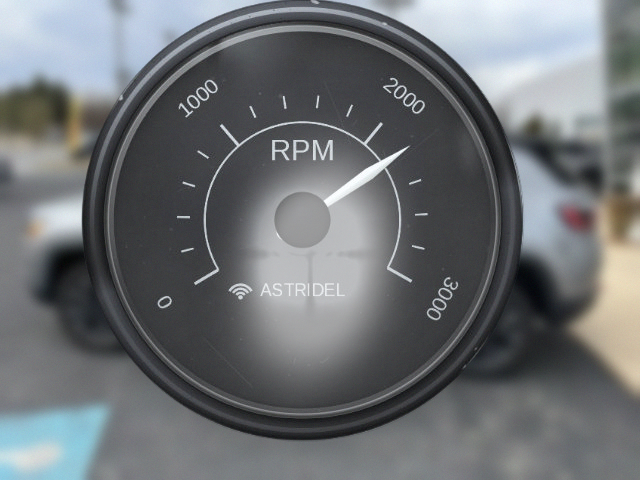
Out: rpm 2200
